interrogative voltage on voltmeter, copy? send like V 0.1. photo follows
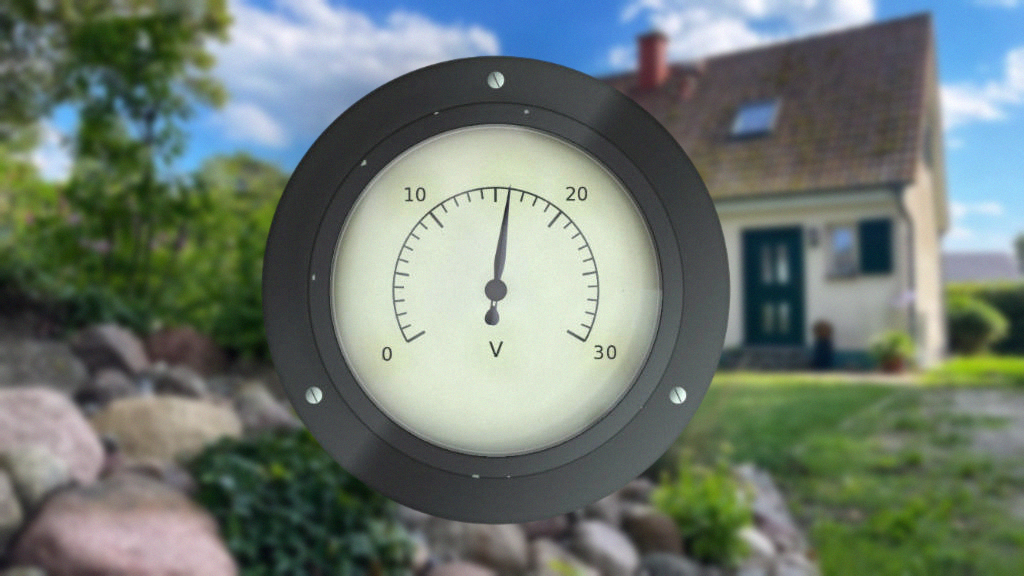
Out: V 16
